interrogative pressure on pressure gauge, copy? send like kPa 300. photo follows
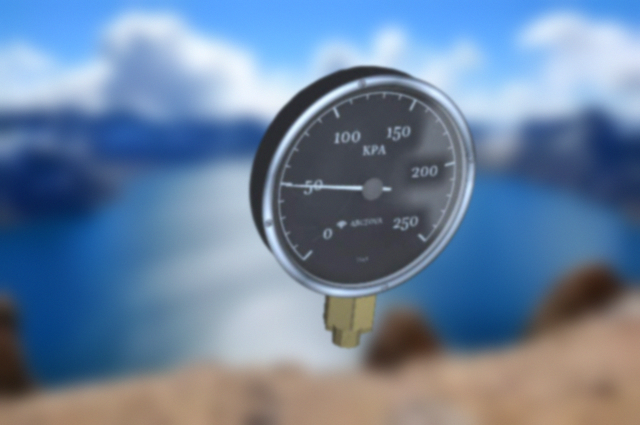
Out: kPa 50
